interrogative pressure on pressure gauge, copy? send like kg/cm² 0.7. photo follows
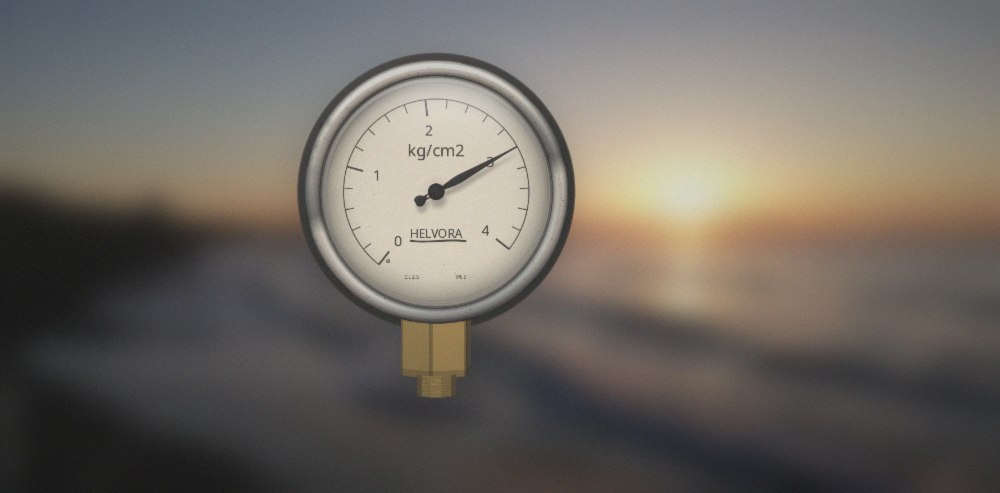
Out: kg/cm² 3
